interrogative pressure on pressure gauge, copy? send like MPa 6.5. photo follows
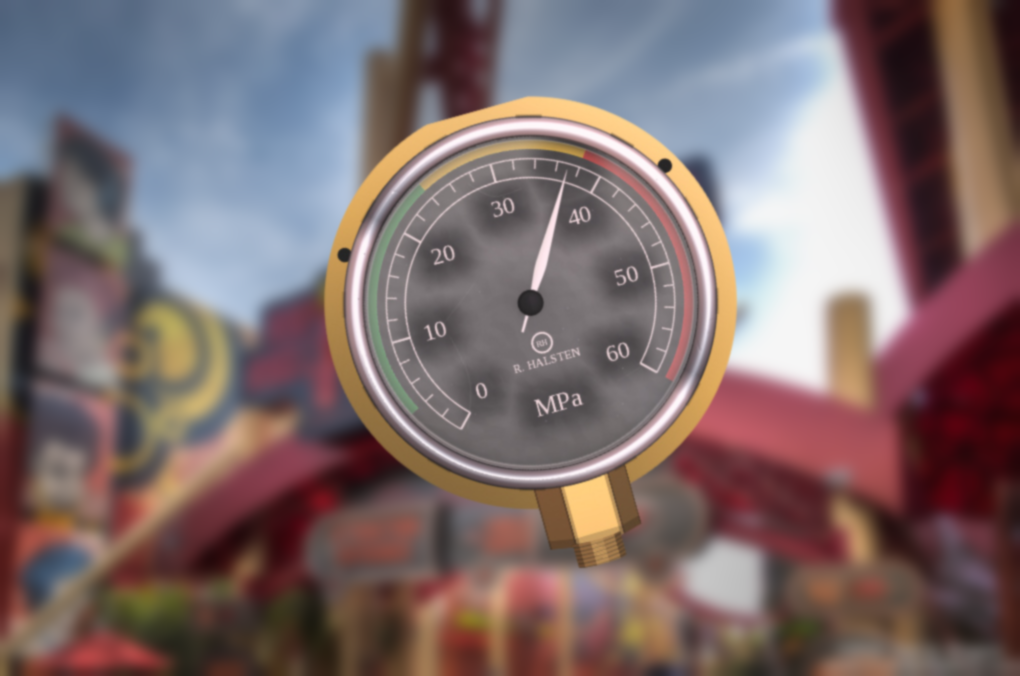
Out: MPa 37
